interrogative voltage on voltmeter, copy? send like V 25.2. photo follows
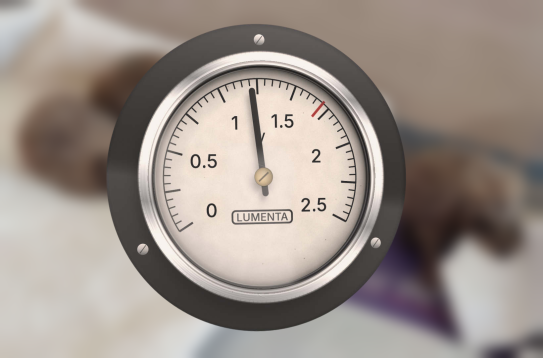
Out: V 1.2
